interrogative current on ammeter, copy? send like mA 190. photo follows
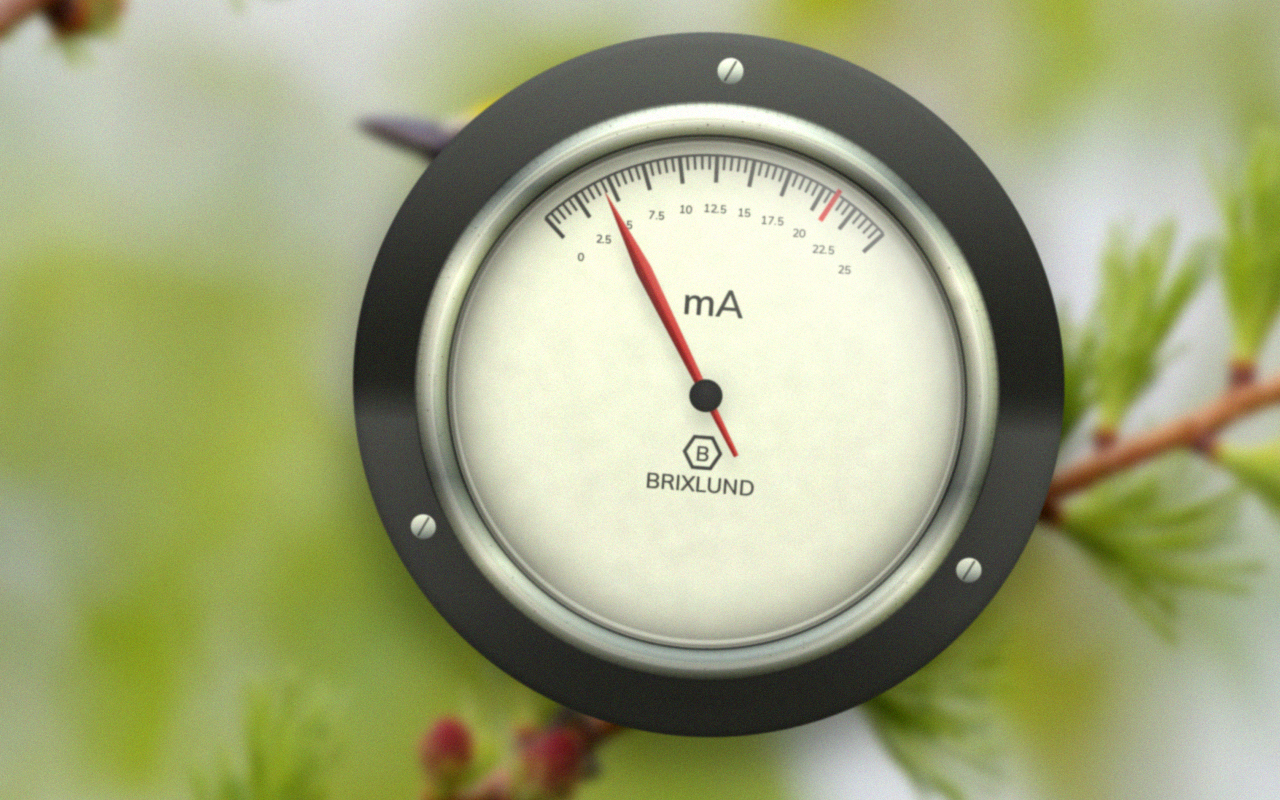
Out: mA 4.5
